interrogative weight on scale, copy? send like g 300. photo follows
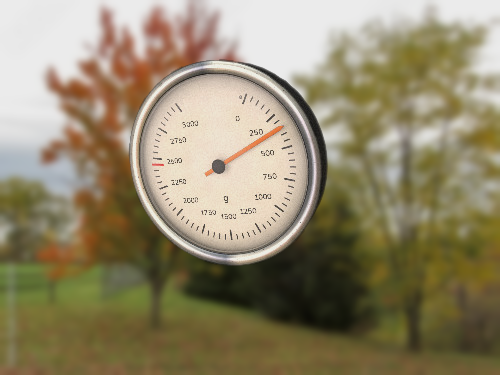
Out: g 350
